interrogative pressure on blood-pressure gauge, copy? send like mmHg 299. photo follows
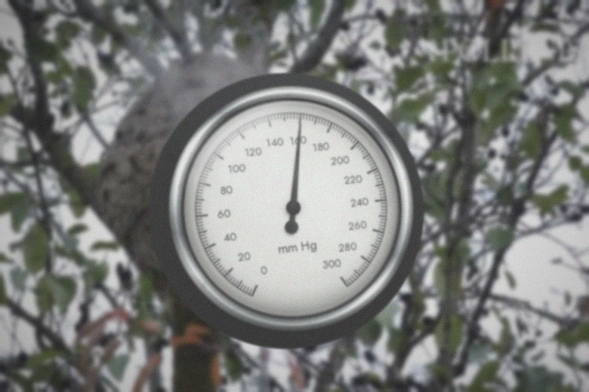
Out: mmHg 160
